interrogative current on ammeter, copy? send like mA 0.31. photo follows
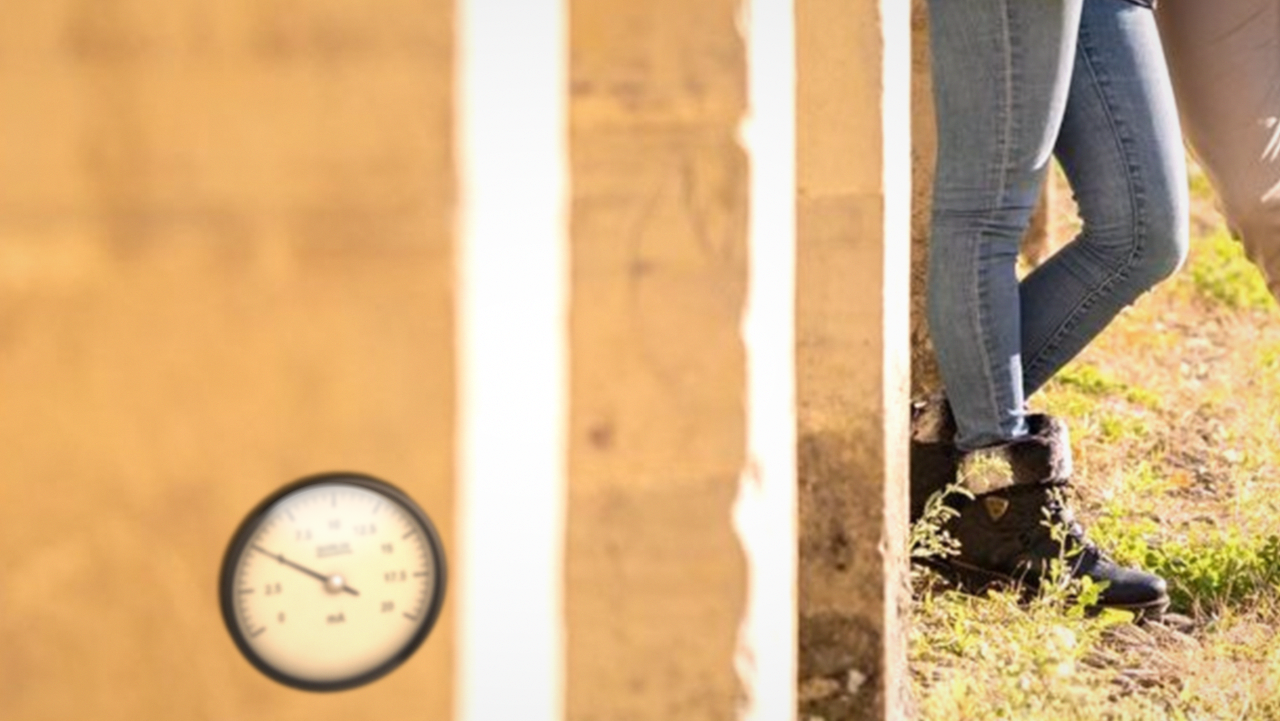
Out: mA 5
